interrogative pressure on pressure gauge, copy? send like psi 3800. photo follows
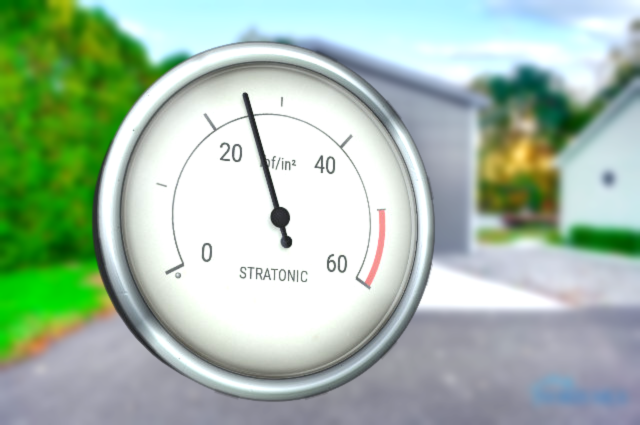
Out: psi 25
